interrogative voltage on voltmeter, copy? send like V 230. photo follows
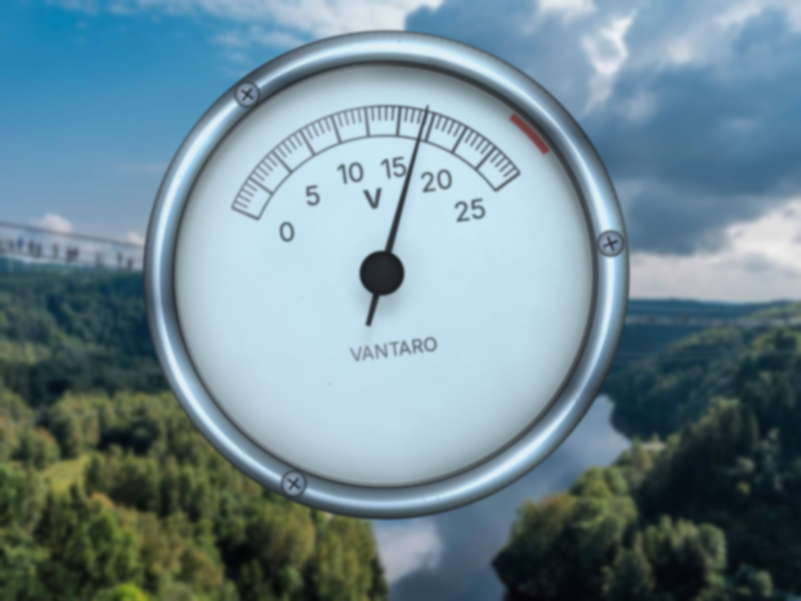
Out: V 17
